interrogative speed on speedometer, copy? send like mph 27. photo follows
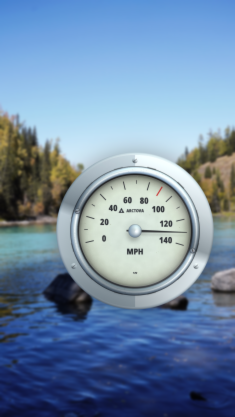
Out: mph 130
